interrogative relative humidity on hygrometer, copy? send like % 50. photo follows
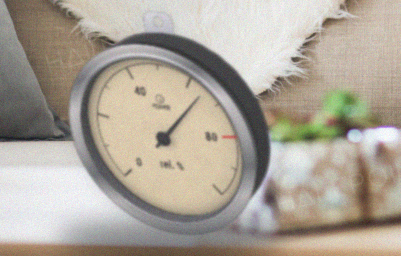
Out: % 65
